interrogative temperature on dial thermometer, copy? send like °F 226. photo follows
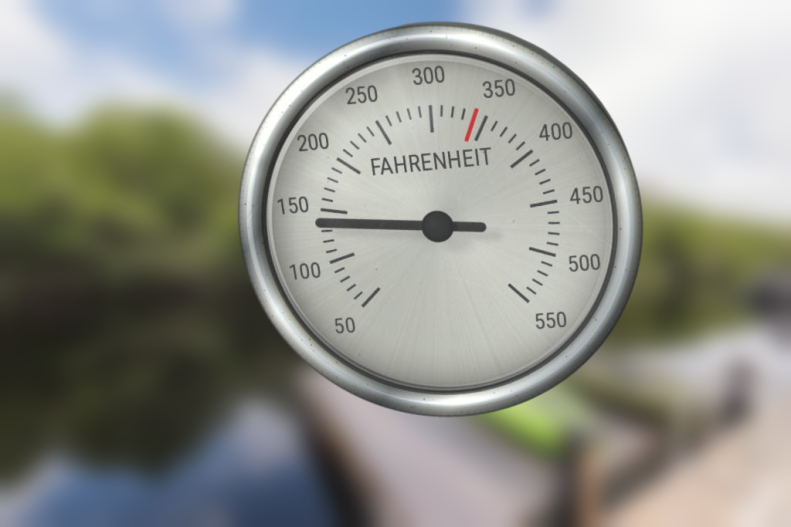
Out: °F 140
